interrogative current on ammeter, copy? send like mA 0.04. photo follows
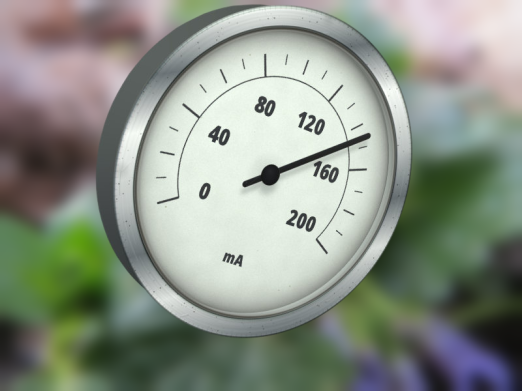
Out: mA 145
